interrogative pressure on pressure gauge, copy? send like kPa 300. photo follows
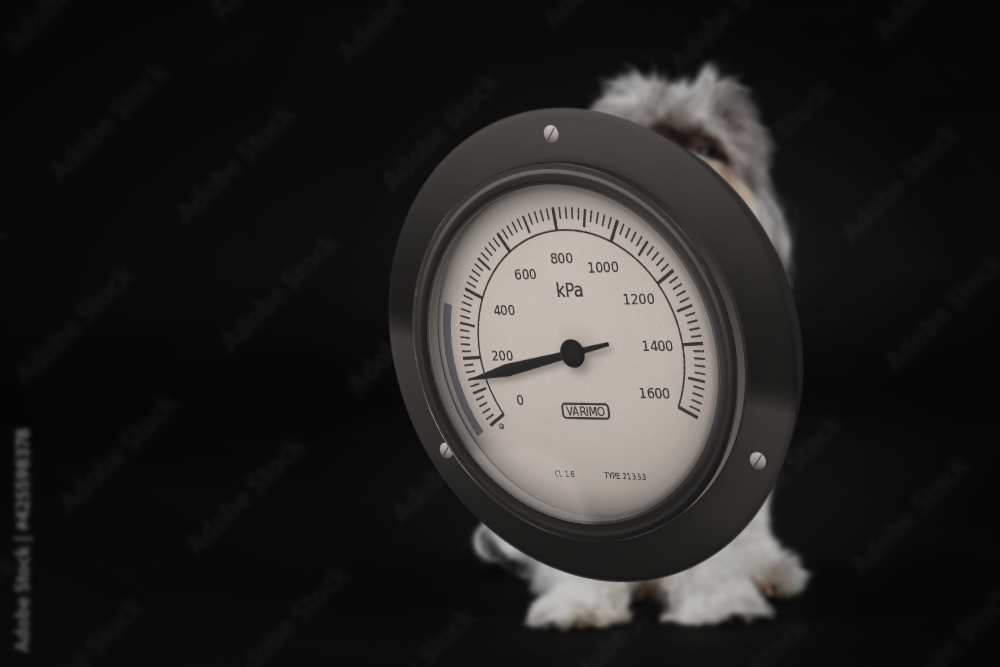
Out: kPa 140
